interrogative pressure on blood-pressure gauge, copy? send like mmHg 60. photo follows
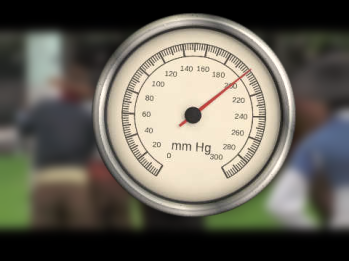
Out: mmHg 200
